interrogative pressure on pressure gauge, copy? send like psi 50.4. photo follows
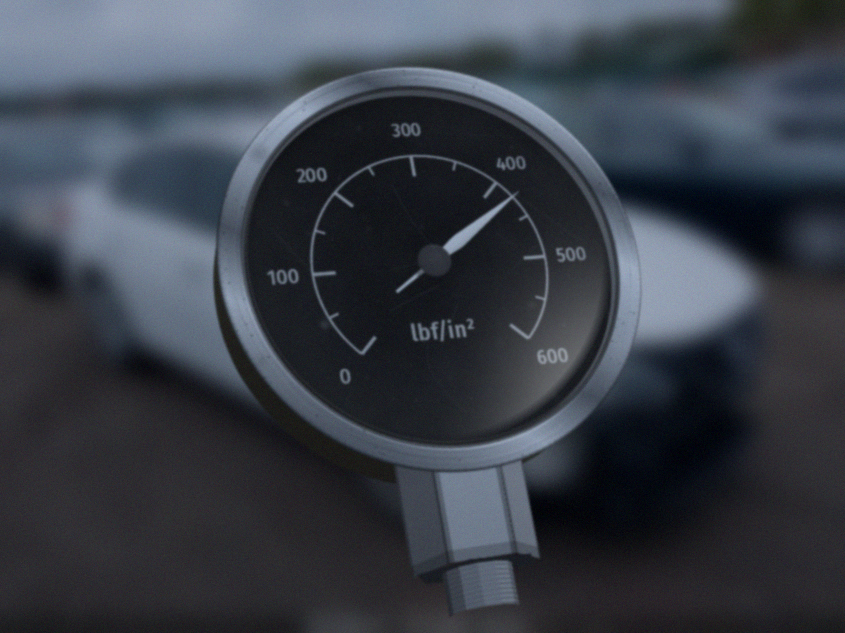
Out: psi 425
